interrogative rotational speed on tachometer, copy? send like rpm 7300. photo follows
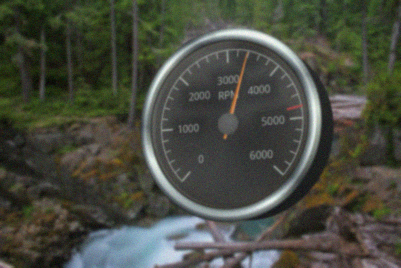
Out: rpm 3400
